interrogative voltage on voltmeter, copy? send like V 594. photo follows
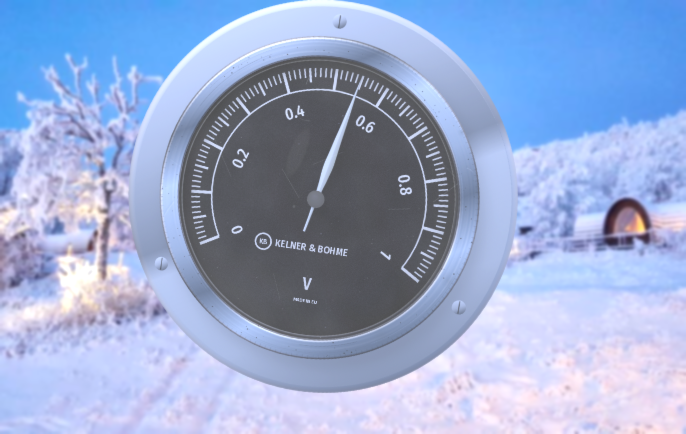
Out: V 0.55
